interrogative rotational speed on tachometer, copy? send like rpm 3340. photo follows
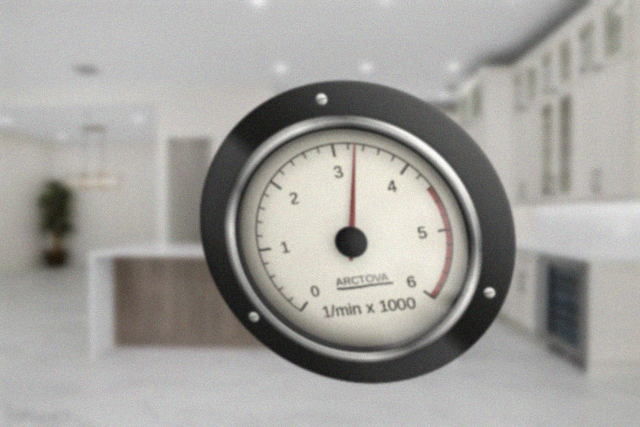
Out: rpm 3300
